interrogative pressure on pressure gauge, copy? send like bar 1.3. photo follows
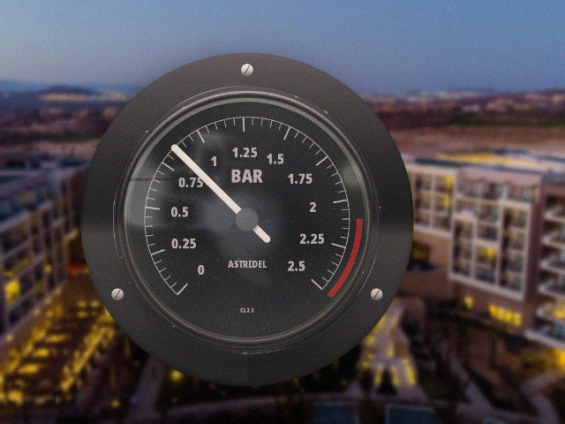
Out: bar 0.85
